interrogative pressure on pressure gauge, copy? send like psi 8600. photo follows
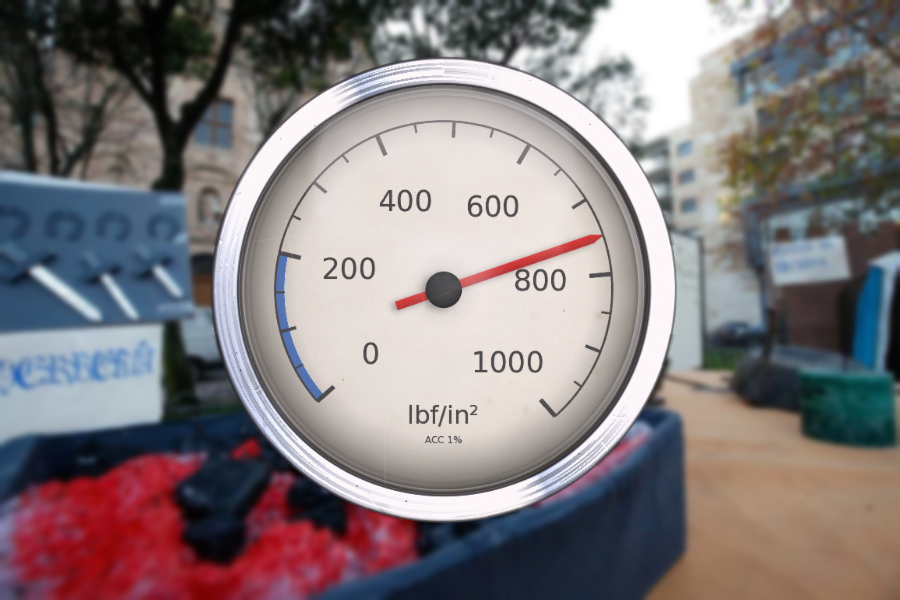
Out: psi 750
